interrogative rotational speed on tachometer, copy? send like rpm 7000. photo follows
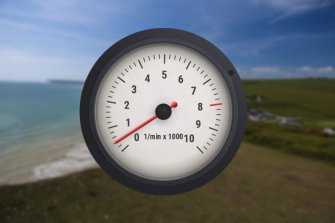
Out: rpm 400
